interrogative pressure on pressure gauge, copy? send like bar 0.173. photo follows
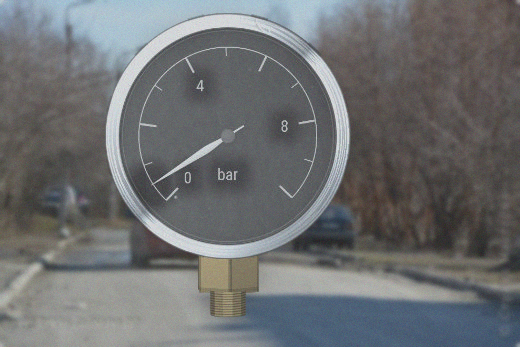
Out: bar 0.5
